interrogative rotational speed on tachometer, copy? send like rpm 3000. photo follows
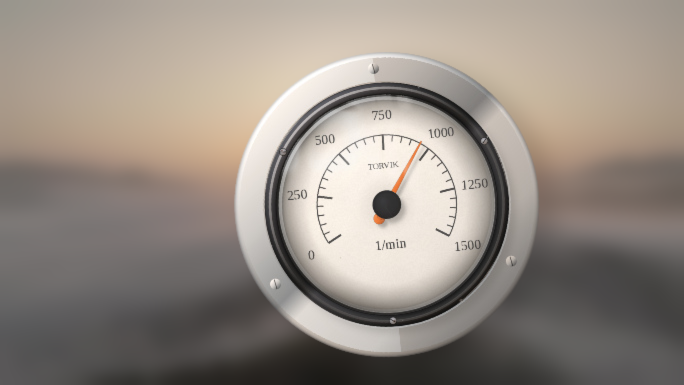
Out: rpm 950
